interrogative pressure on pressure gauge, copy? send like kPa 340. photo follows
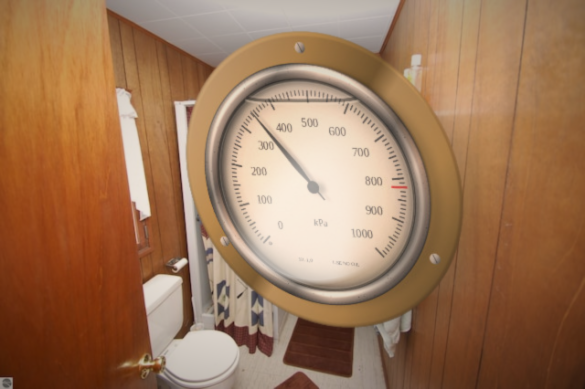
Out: kPa 350
